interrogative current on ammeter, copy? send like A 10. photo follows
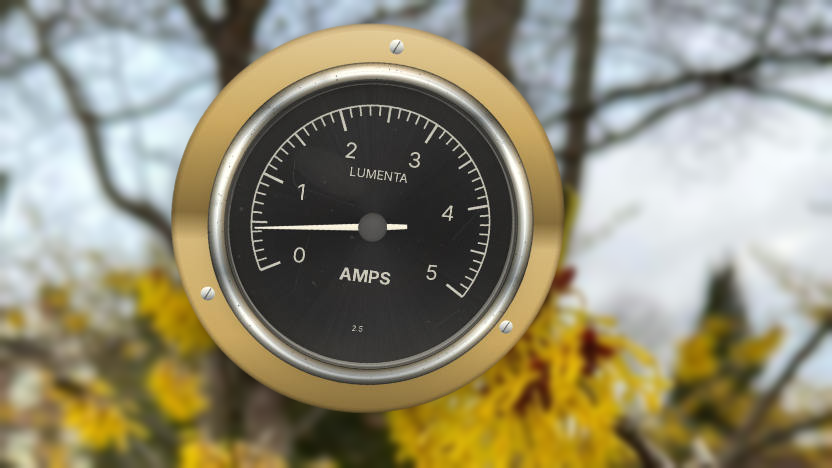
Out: A 0.45
